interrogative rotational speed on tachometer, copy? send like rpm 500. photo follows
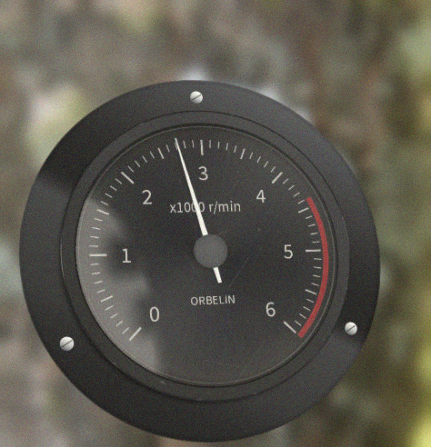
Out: rpm 2700
